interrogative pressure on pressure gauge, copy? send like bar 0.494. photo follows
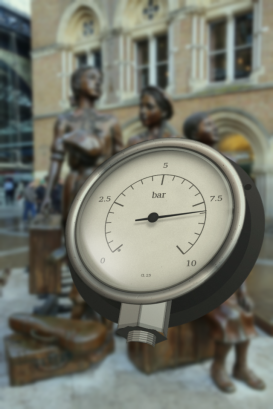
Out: bar 8
